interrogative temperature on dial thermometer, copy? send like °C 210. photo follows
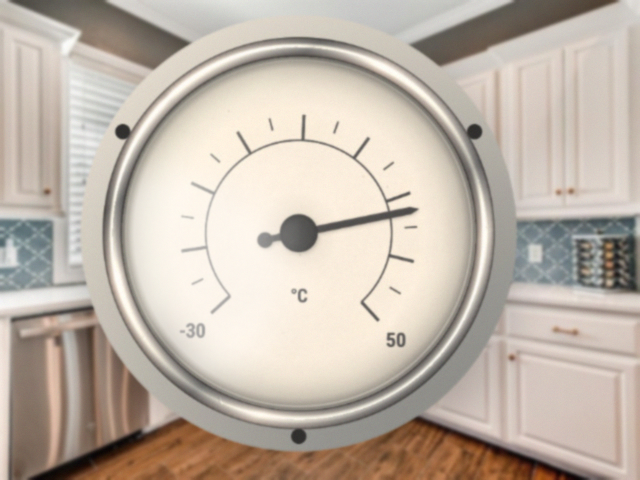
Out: °C 32.5
